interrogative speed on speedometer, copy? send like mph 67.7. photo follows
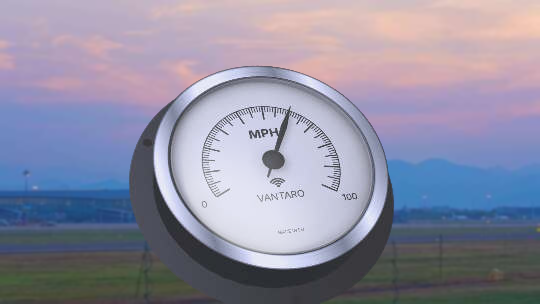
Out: mph 60
